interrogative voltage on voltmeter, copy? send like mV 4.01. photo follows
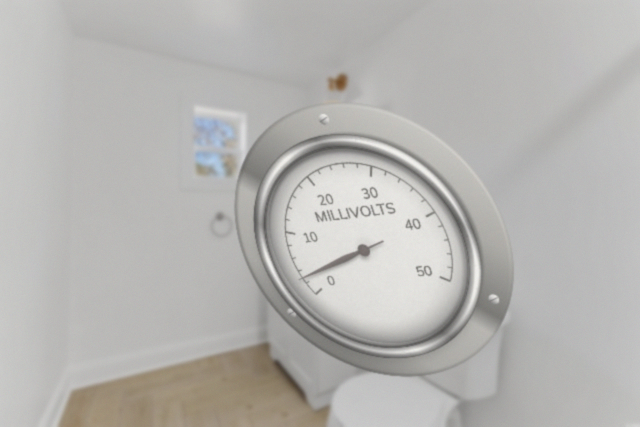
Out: mV 3
